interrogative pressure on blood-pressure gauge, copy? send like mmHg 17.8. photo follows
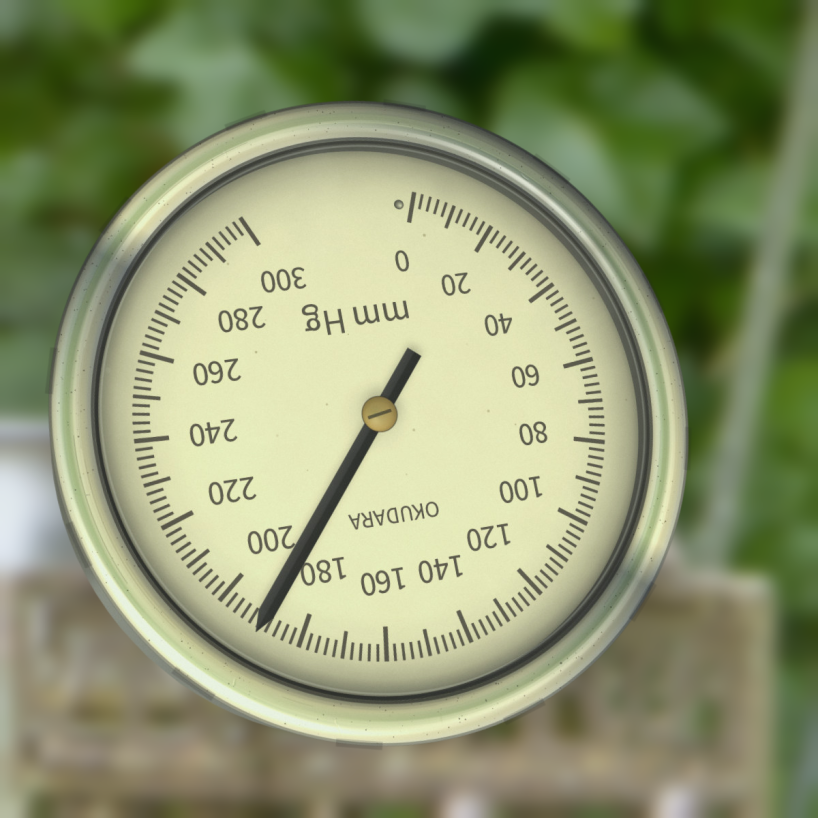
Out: mmHg 190
